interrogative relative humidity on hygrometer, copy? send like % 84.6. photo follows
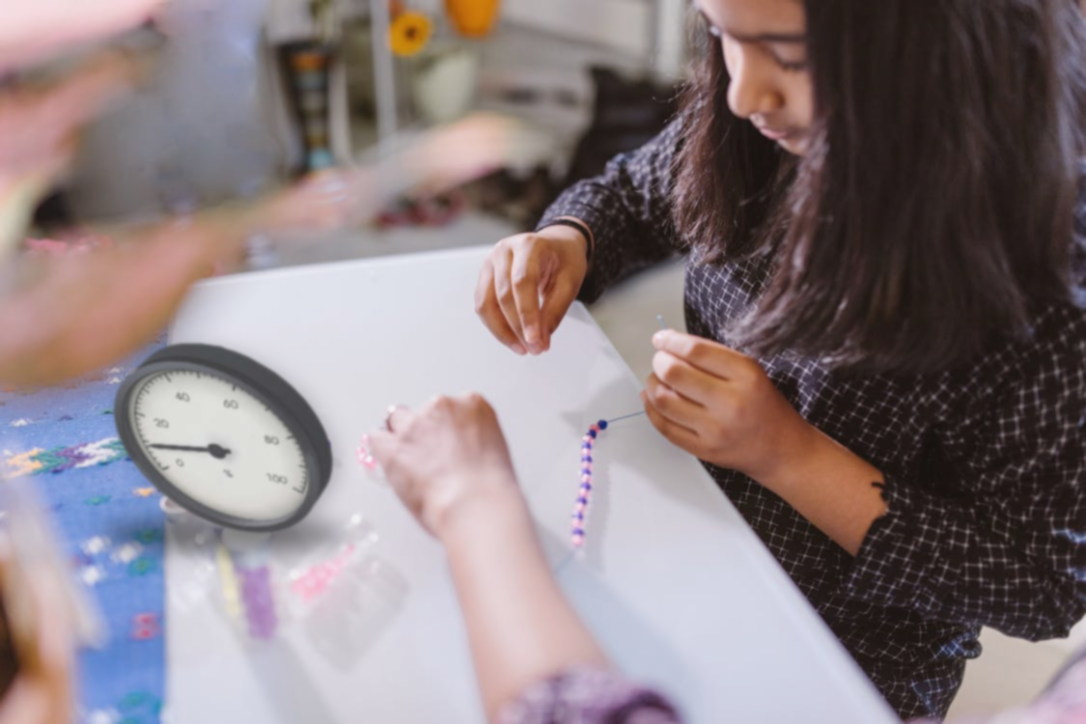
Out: % 10
